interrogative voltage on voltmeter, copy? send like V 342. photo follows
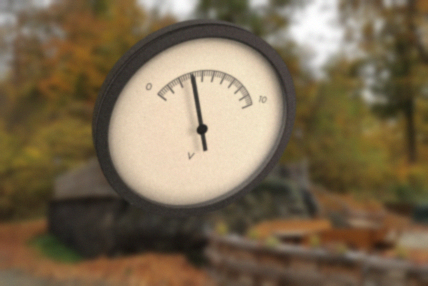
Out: V 3
